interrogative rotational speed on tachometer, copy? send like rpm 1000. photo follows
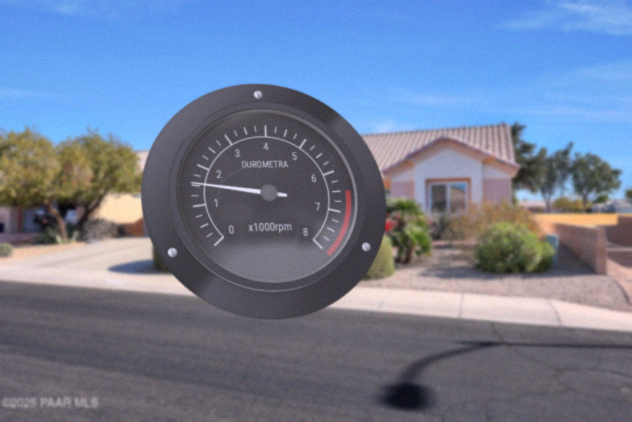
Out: rpm 1500
